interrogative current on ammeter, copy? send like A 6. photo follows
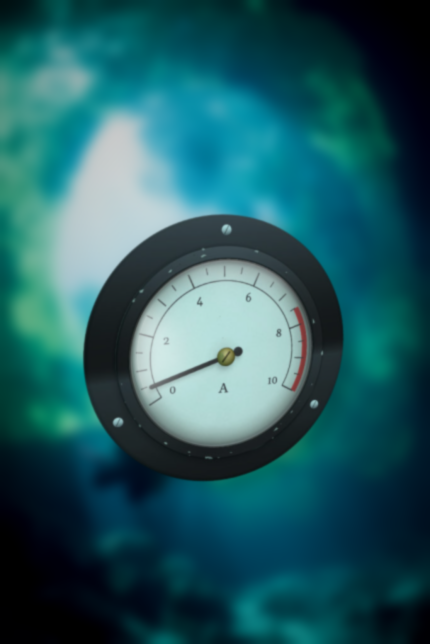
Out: A 0.5
